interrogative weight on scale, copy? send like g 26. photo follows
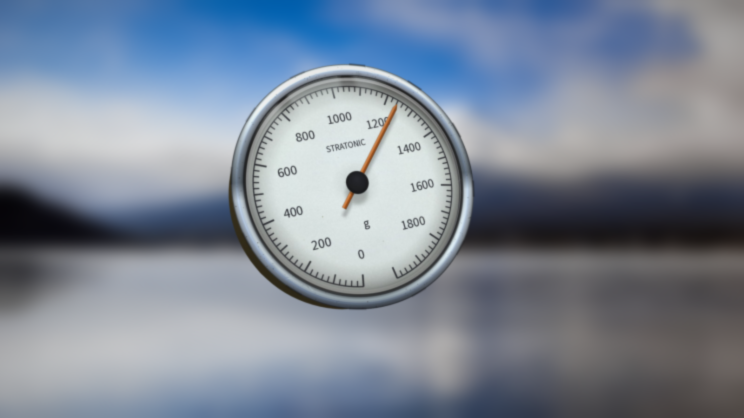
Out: g 1240
